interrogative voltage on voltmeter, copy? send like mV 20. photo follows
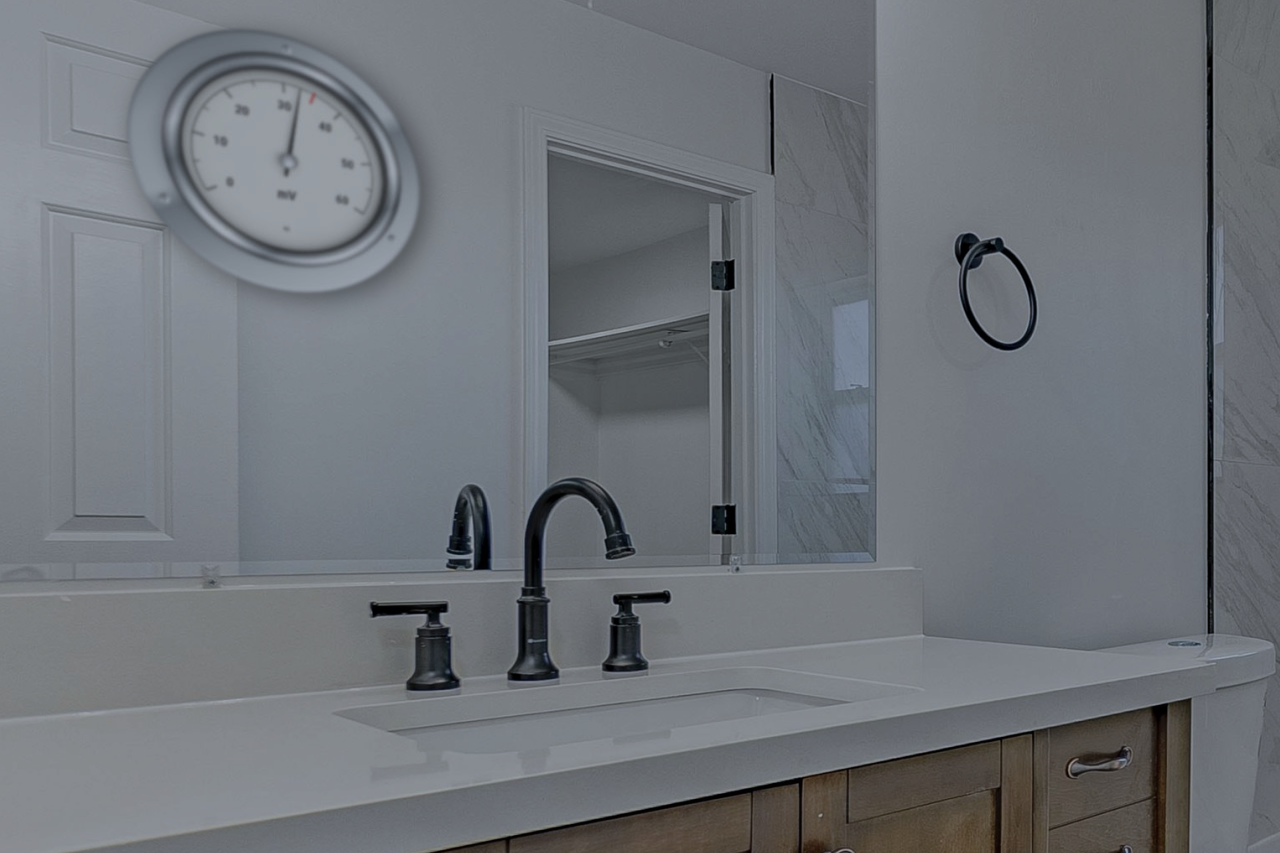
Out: mV 32.5
